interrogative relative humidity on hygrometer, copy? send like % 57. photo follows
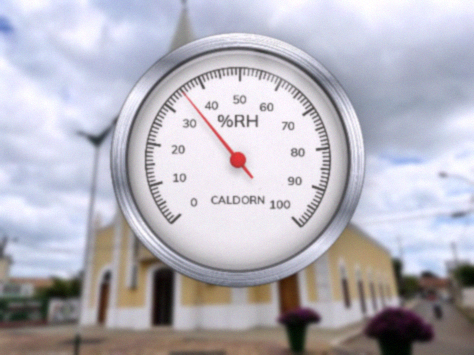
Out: % 35
